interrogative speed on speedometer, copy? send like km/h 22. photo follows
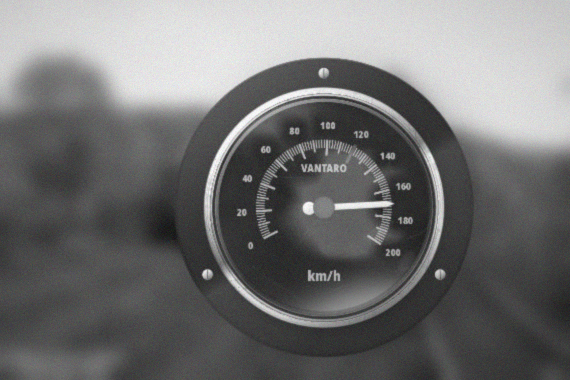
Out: km/h 170
